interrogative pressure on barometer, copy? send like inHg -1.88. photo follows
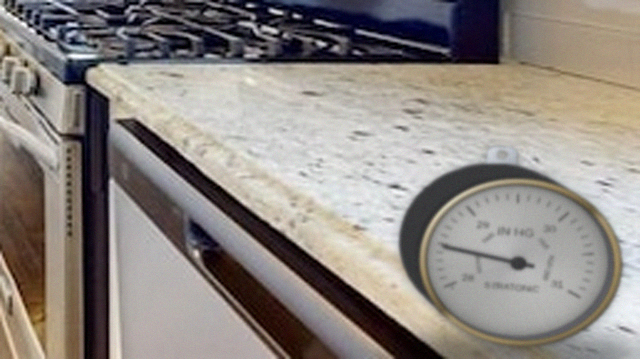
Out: inHg 28.5
